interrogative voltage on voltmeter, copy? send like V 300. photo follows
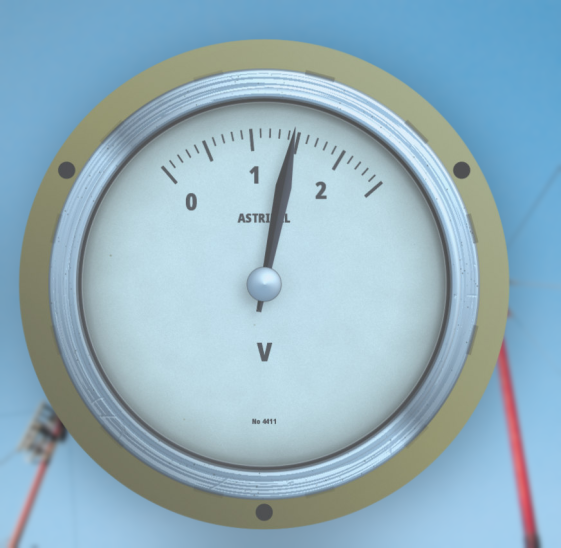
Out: V 1.45
